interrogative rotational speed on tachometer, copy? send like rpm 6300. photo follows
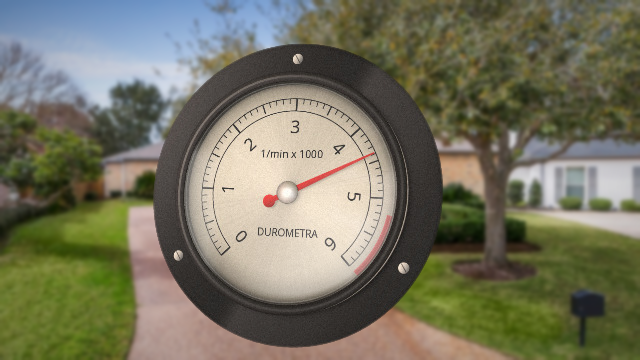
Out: rpm 4400
